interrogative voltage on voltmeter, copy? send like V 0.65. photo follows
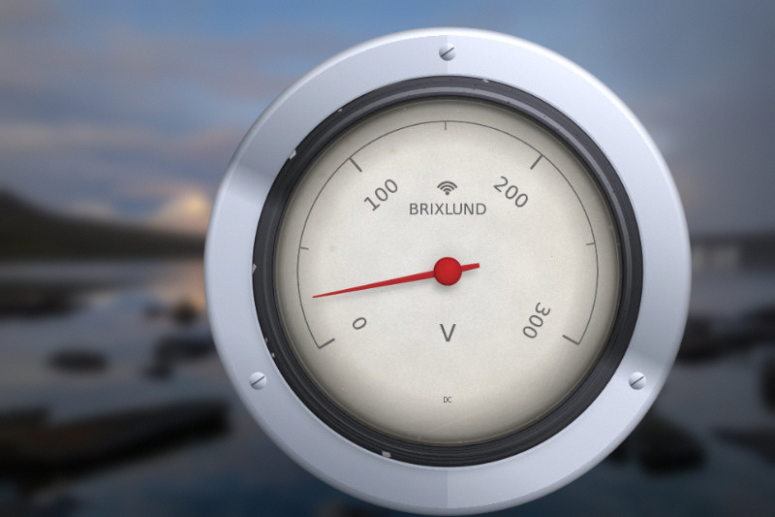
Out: V 25
